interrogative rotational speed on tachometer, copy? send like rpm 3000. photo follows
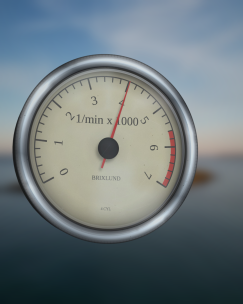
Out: rpm 4000
